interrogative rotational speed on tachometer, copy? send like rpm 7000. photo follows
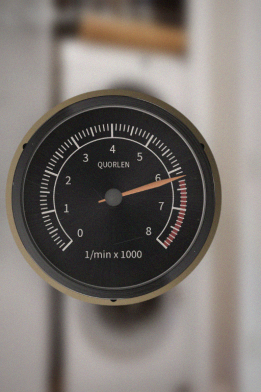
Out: rpm 6200
